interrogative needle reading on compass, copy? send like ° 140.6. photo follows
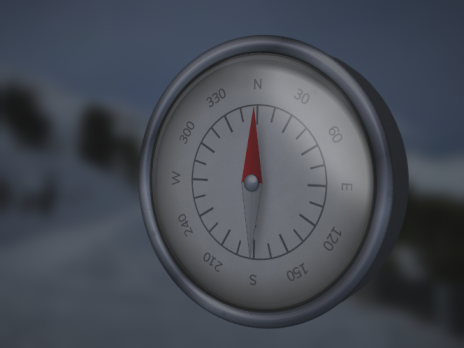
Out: ° 0
